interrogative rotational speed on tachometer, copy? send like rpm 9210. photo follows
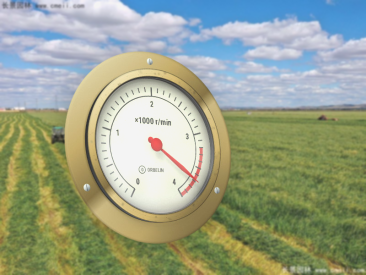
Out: rpm 3700
